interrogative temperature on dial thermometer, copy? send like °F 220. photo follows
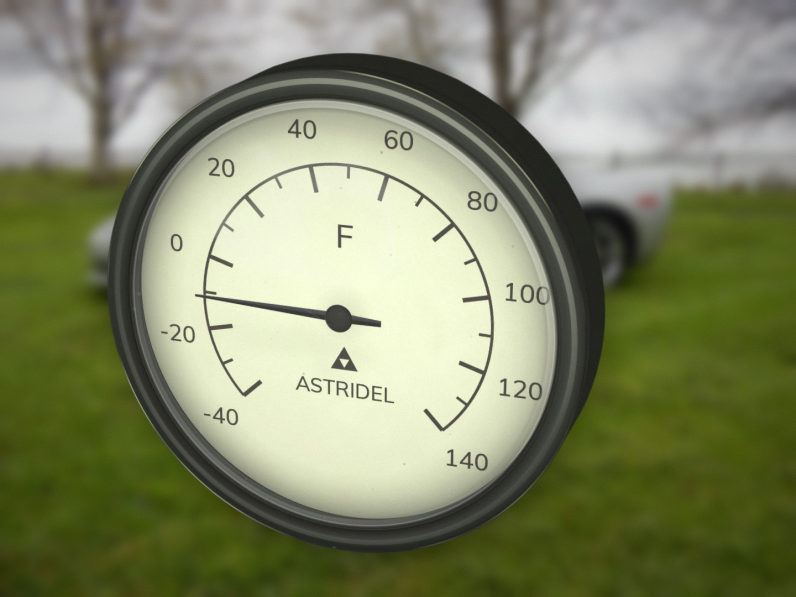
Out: °F -10
